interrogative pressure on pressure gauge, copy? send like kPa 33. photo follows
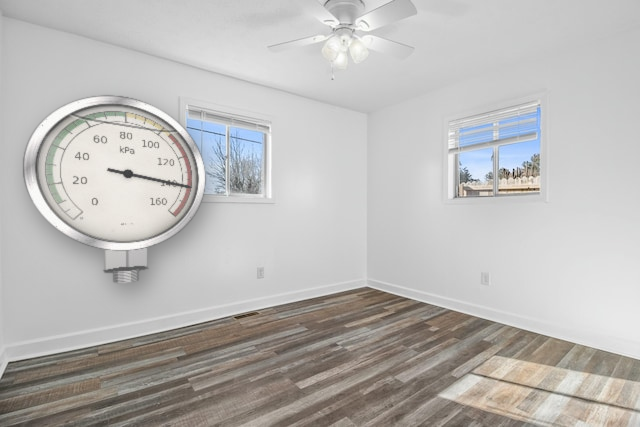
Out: kPa 140
